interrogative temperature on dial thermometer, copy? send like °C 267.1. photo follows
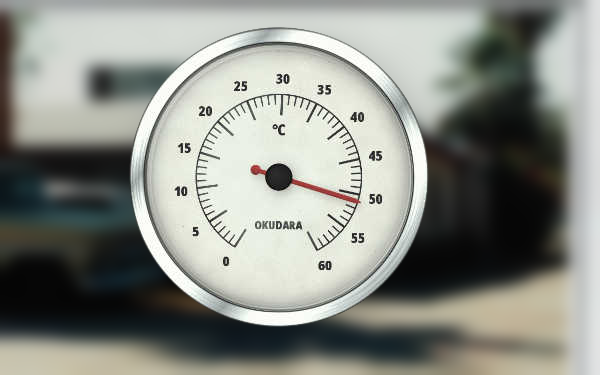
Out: °C 51
